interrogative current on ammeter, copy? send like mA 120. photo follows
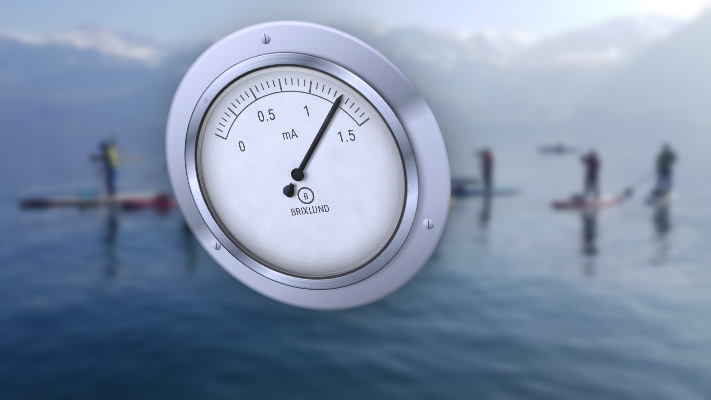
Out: mA 1.25
